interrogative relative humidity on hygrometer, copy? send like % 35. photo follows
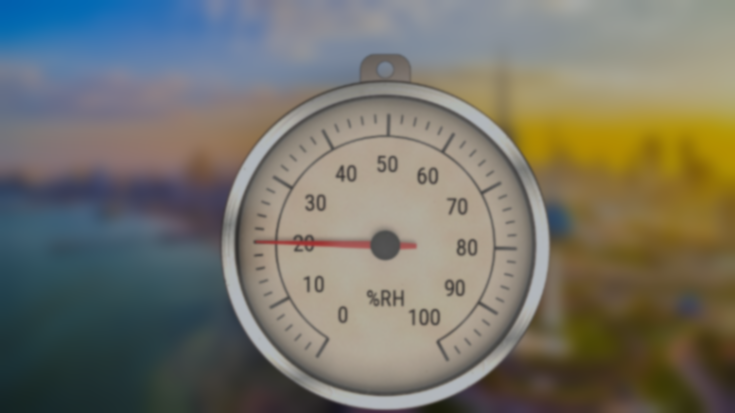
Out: % 20
